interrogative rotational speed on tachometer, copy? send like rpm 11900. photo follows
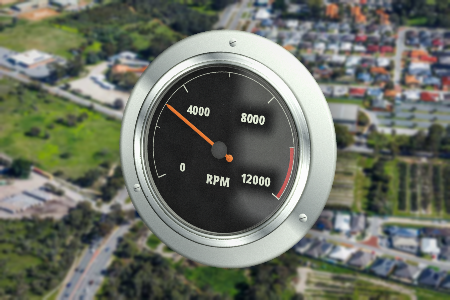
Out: rpm 3000
